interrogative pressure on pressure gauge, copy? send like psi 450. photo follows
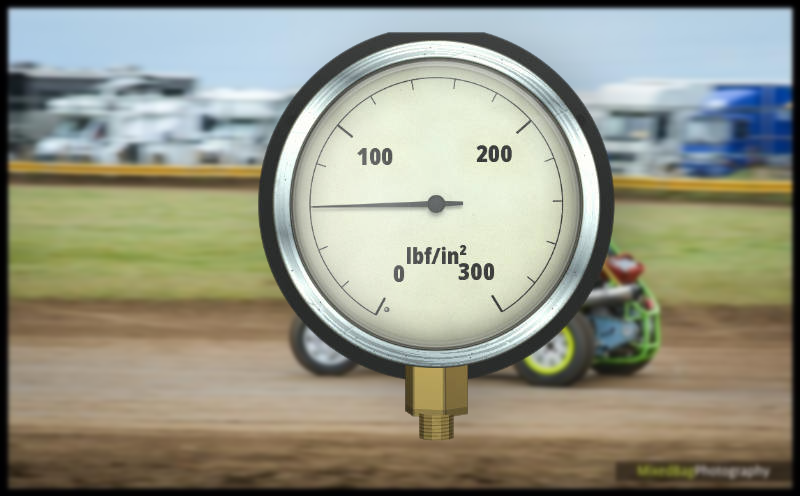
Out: psi 60
